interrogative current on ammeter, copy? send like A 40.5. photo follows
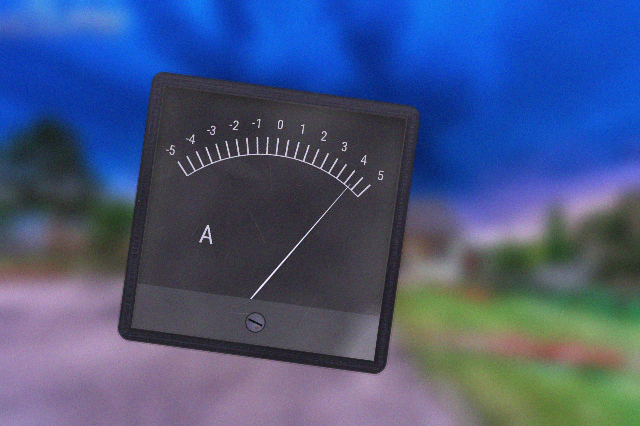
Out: A 4.25
